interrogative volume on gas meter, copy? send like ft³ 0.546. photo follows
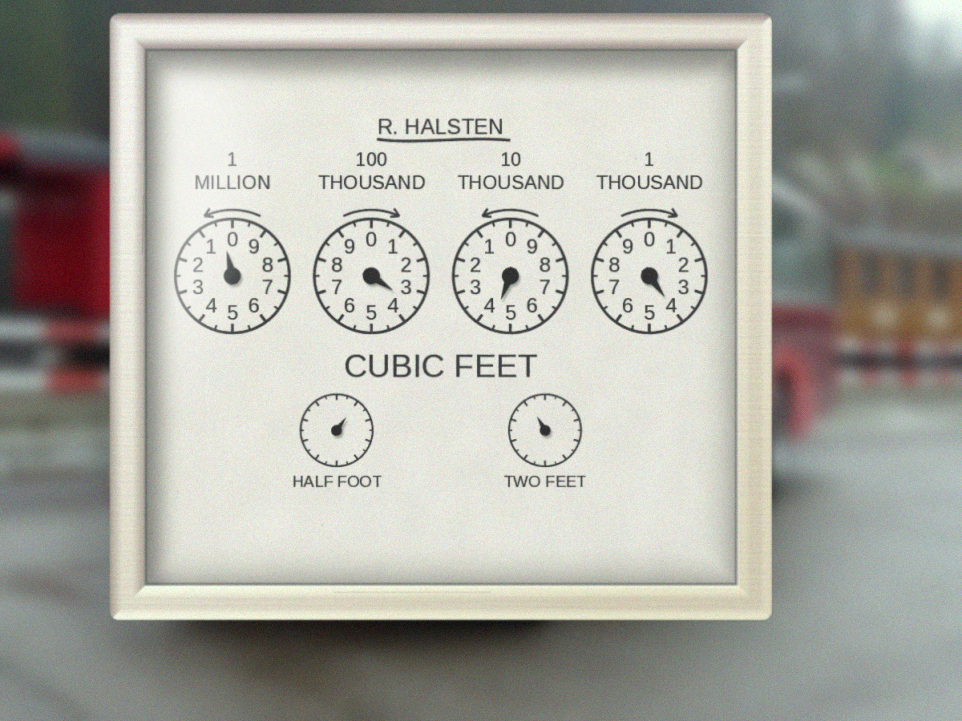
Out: ft³ 34400
